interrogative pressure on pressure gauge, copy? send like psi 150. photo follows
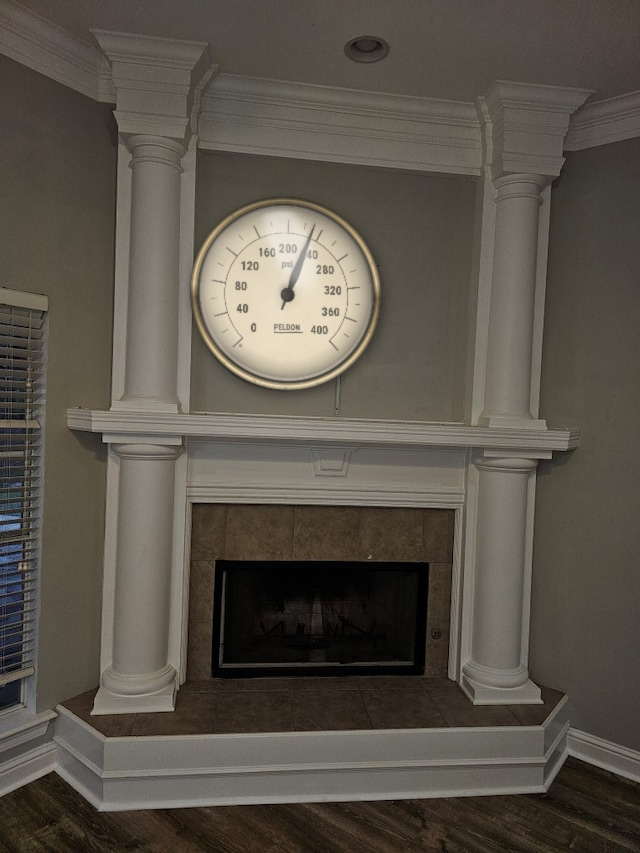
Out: psi 230
